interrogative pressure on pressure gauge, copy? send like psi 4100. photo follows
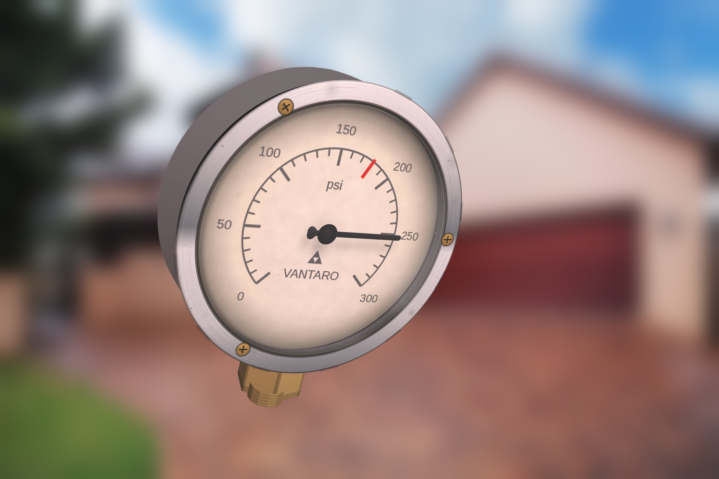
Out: psi 250
